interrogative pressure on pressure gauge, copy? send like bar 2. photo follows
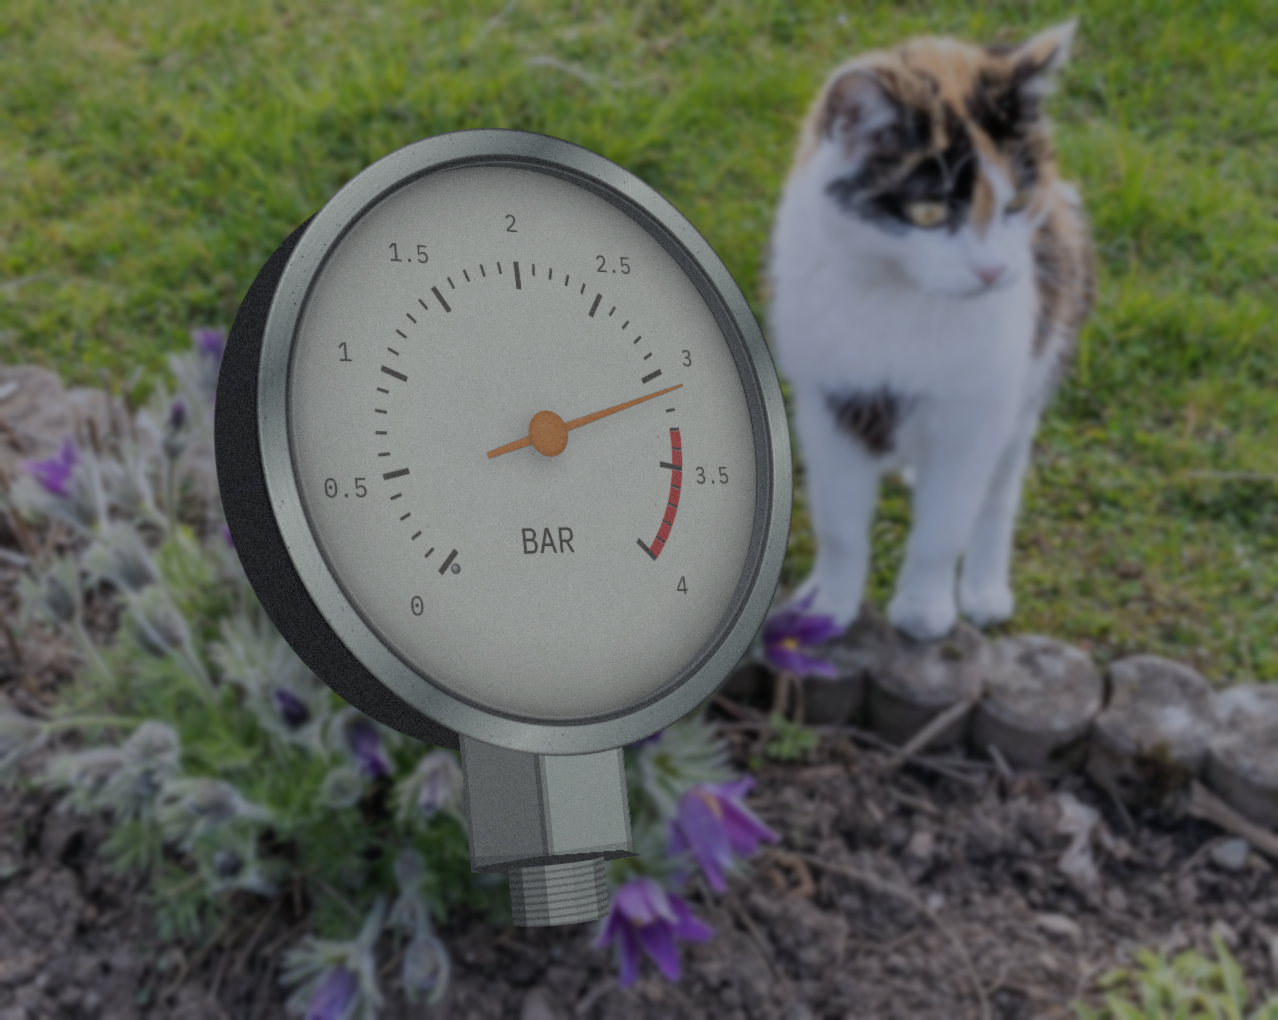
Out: bar 3.1
